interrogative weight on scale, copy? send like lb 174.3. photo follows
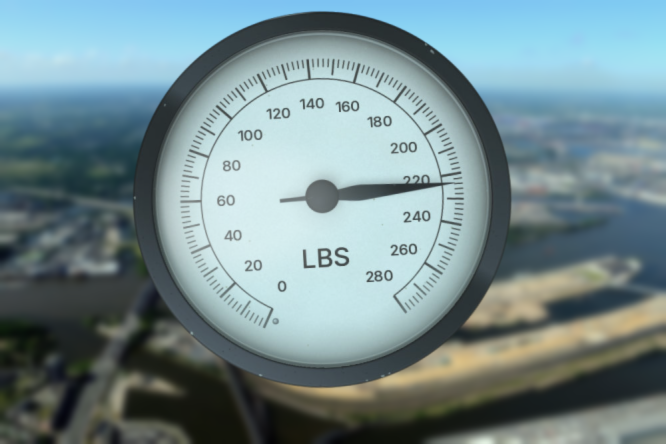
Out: lb 224
